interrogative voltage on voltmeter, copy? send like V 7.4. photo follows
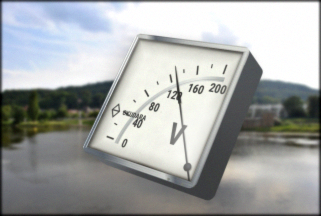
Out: V 130
